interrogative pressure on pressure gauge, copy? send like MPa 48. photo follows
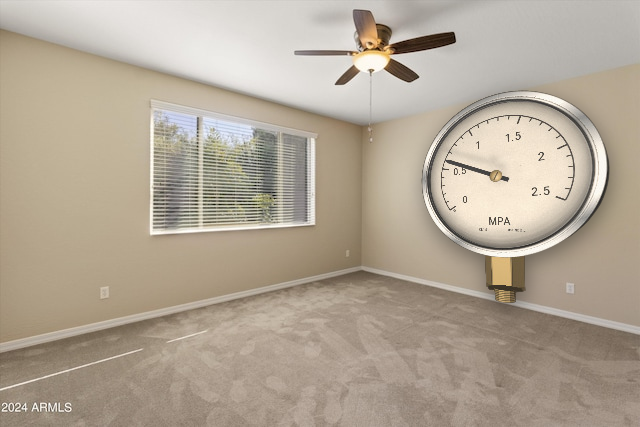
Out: MPa 0.6
